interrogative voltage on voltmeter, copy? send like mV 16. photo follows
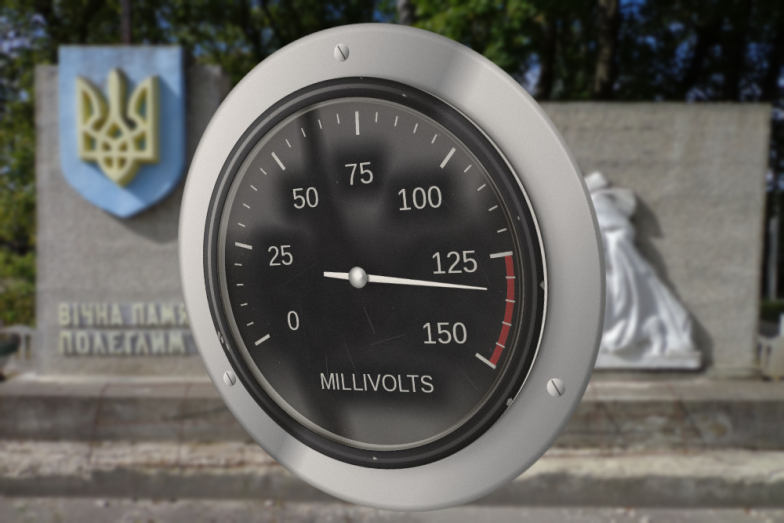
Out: mV 132.5
